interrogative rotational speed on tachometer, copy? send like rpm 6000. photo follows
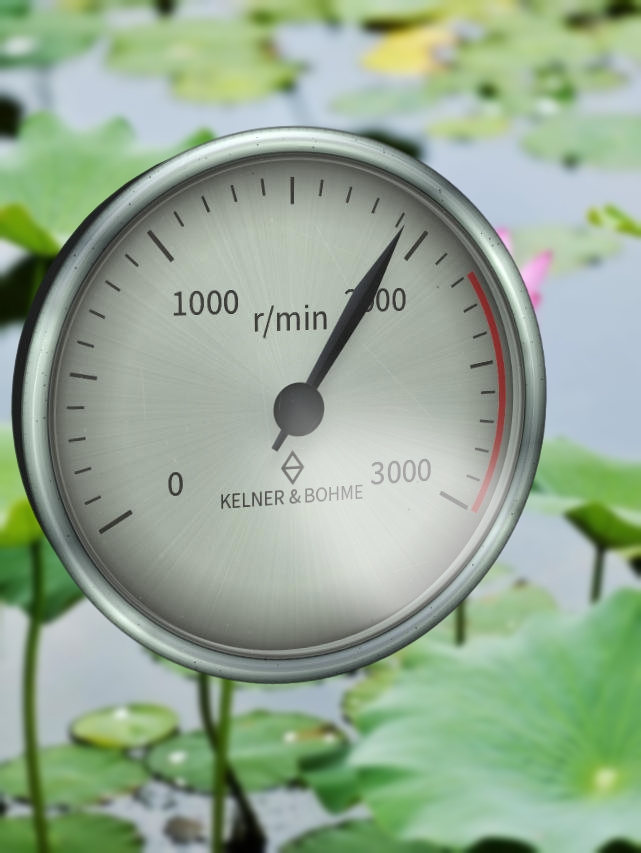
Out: rpm 1900
